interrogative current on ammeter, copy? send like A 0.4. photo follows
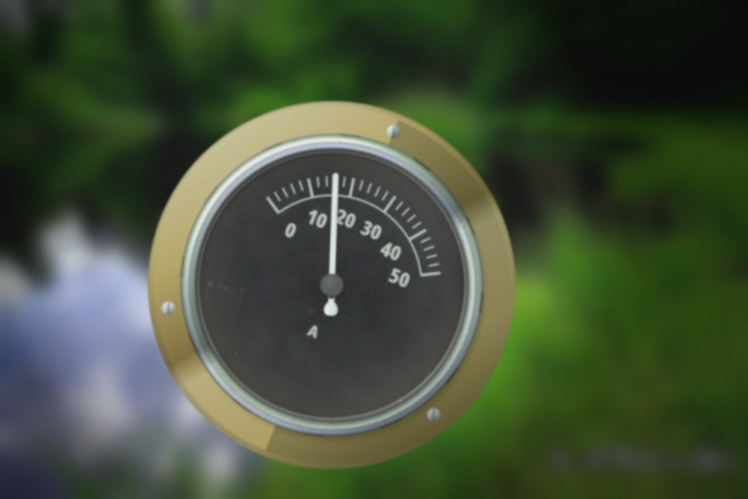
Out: A 16
